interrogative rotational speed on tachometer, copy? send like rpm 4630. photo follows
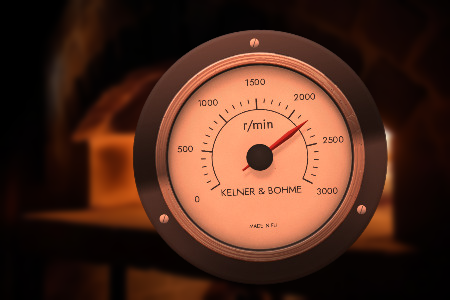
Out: rpm 2200
